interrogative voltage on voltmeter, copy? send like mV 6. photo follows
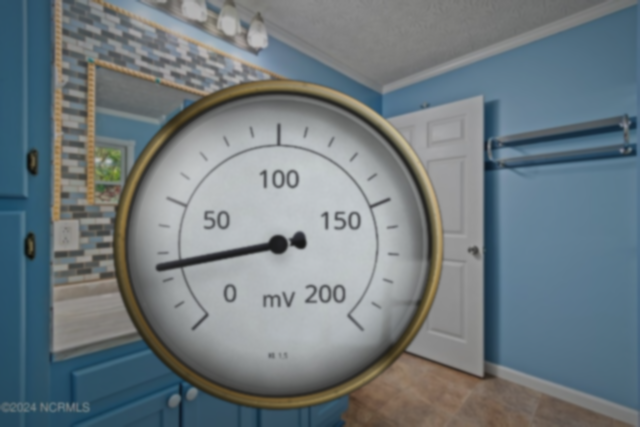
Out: mV 25
